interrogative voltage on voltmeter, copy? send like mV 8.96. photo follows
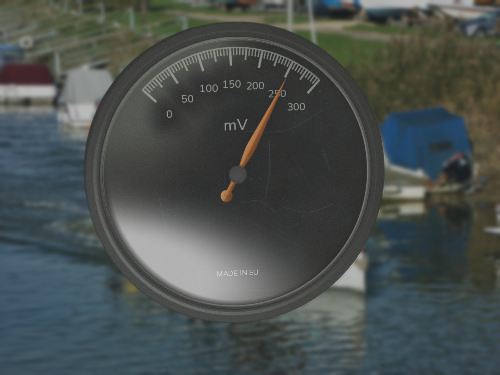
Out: mV 250
